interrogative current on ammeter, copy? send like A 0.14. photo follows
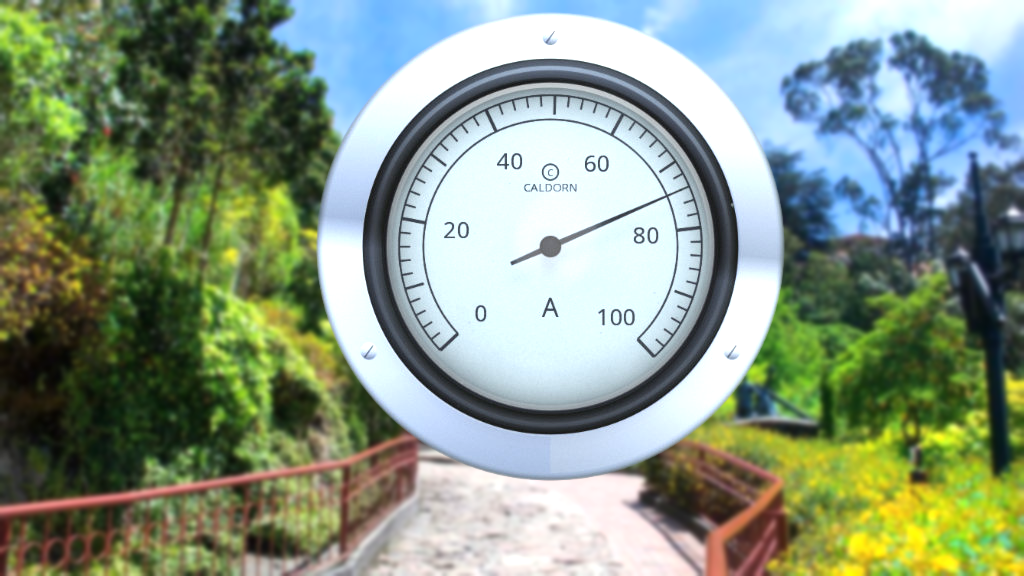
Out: A 74
